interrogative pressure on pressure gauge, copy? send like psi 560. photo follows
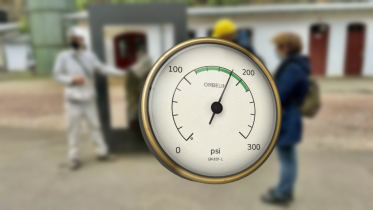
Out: psi 180
